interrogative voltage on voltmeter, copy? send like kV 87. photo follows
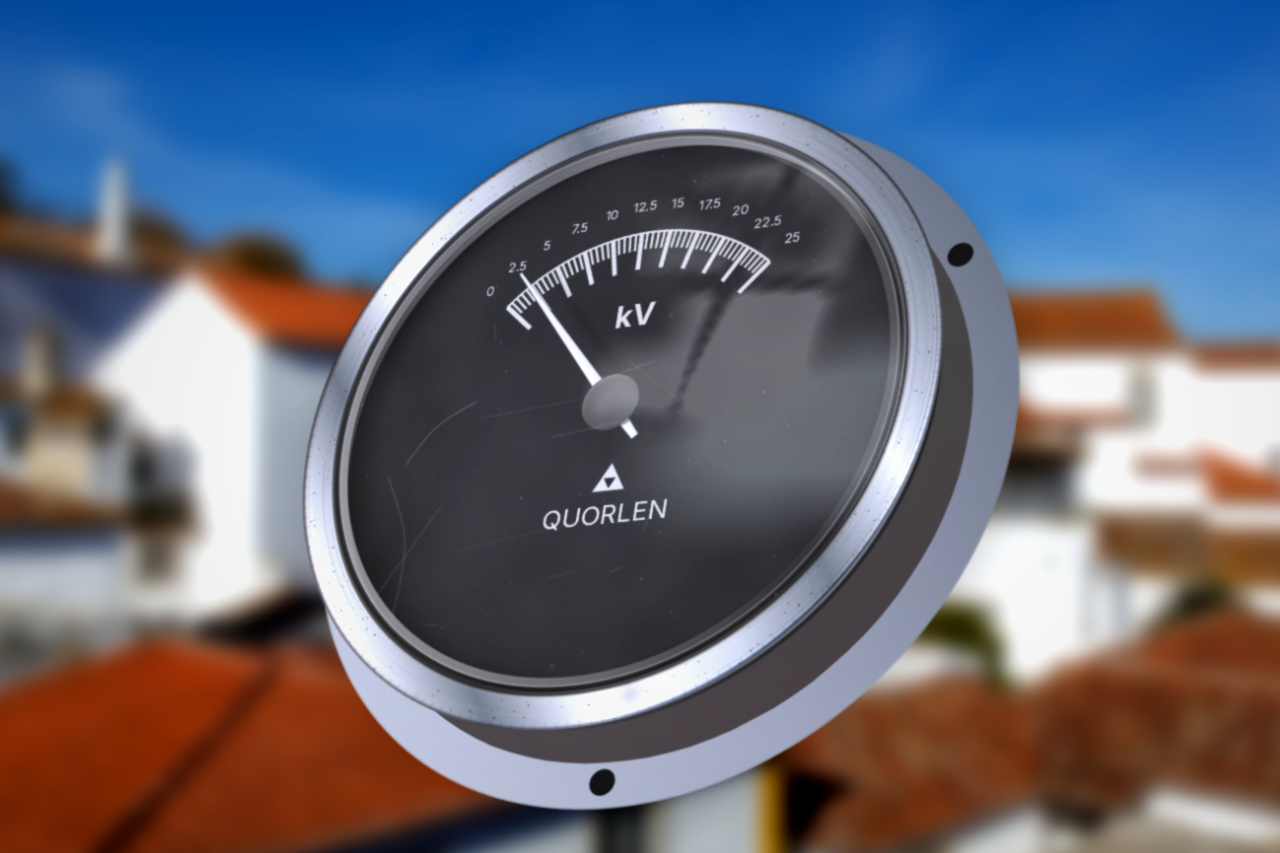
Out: kV 2.5
